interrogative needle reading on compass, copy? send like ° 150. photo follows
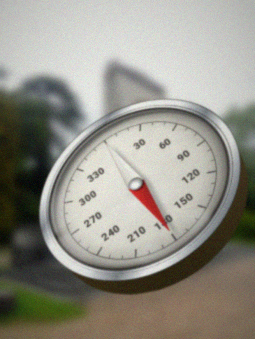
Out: ° 180
